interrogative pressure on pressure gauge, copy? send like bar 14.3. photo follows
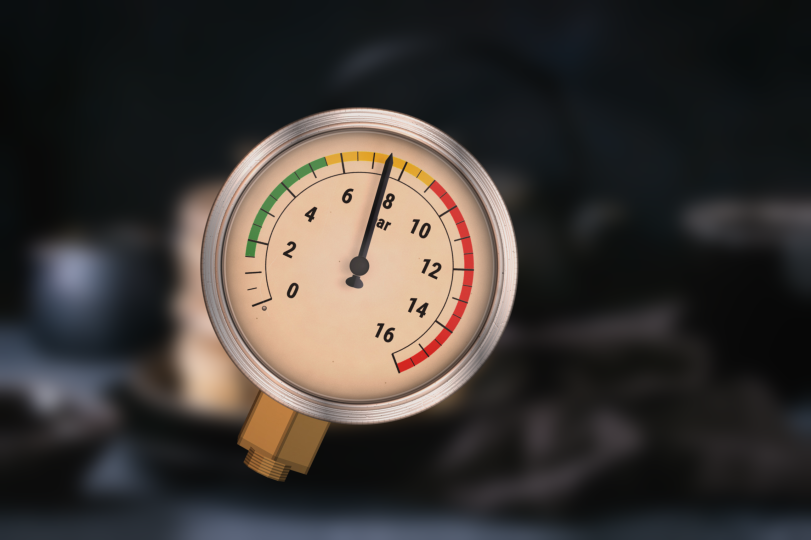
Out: bar 7.5
